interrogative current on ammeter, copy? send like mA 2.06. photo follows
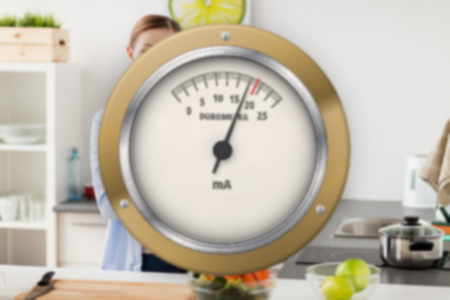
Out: mA 17.5
